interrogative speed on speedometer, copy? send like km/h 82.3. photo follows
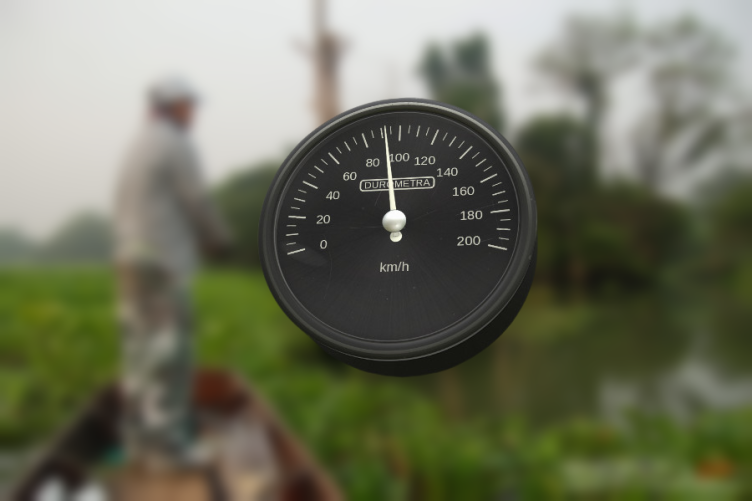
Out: km/h 92.5
